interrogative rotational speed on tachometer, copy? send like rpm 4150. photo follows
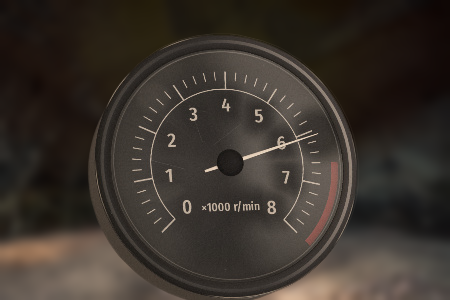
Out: rpm 6100
